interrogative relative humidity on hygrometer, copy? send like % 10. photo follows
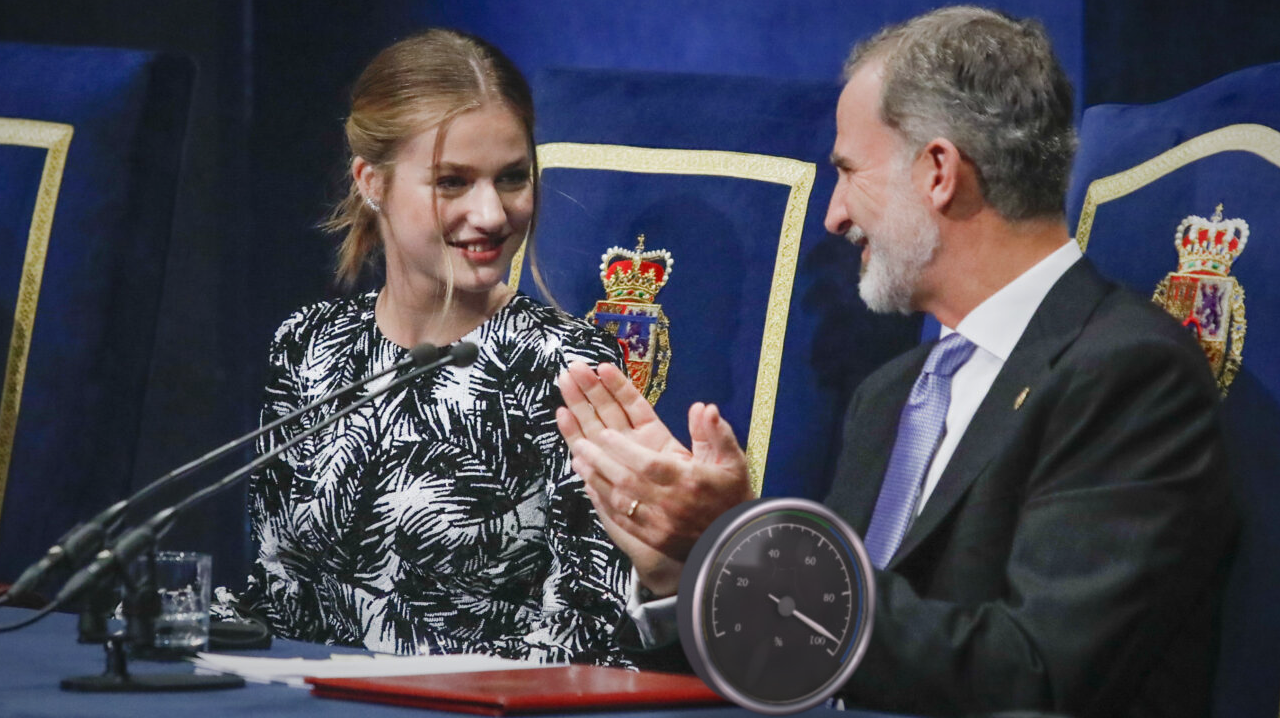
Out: % 96
